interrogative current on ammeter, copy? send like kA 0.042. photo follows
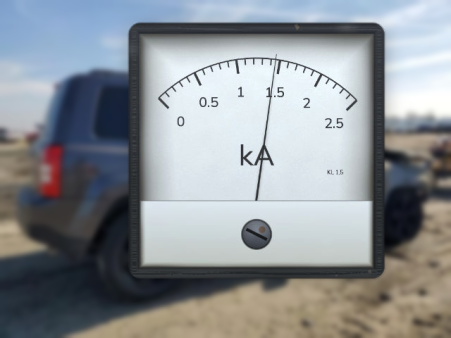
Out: kA 1.45
